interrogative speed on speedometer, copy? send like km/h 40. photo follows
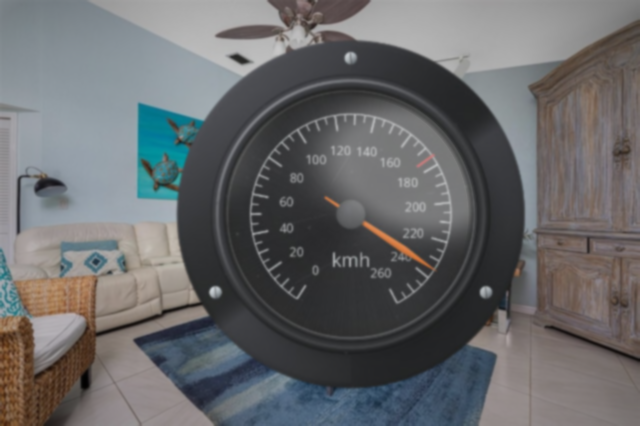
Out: km/h 235
